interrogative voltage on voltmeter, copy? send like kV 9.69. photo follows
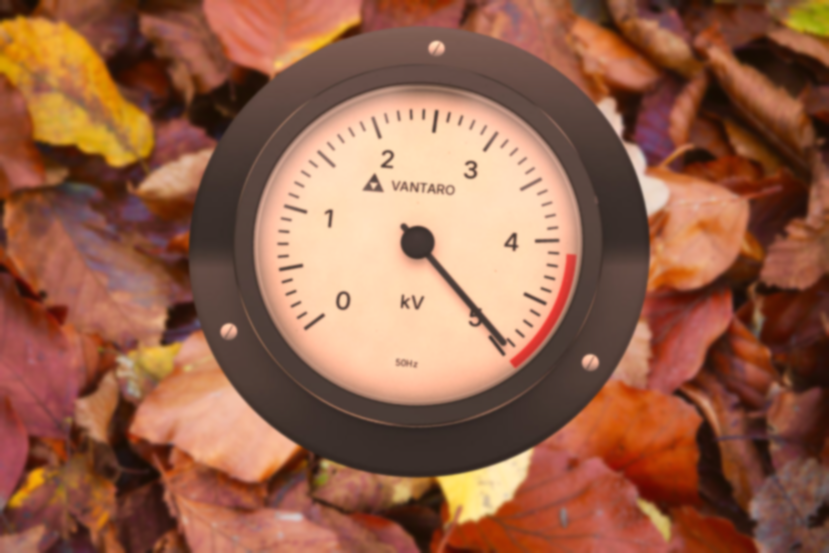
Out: kV 4.95
